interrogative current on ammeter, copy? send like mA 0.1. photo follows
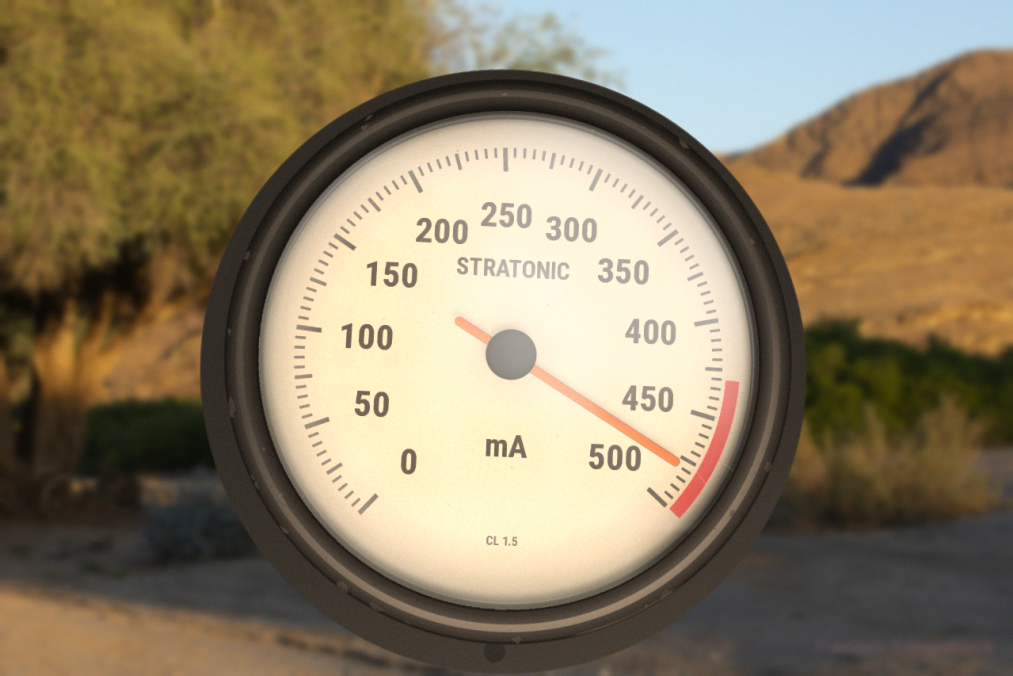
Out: mA 480
